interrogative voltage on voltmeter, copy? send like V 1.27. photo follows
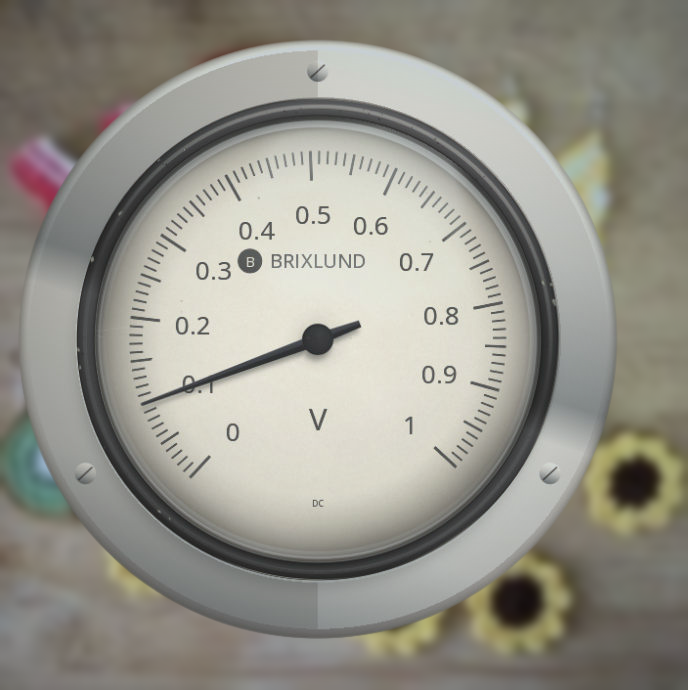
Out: V 0.1
